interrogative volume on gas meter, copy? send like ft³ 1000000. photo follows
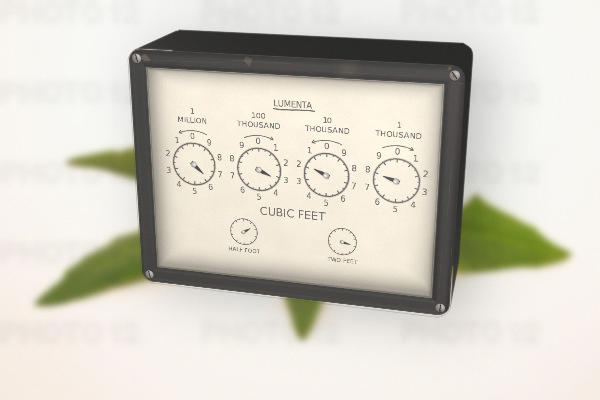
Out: ft³ 631800
